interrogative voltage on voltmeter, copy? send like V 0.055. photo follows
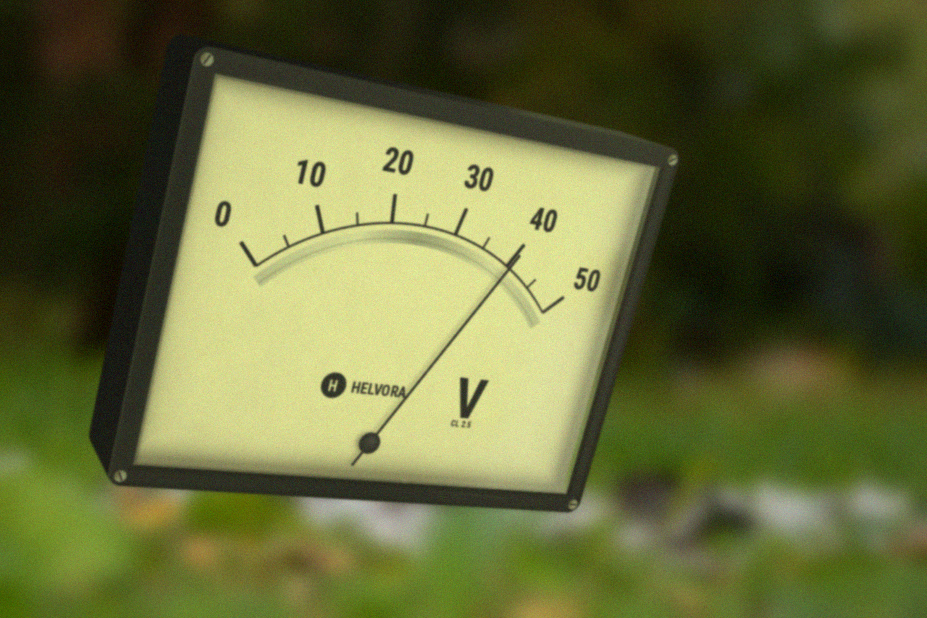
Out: V 40
